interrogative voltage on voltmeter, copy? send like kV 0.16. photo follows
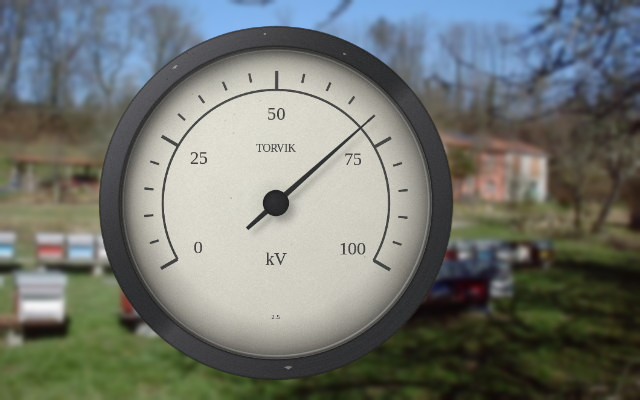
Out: kV 70
